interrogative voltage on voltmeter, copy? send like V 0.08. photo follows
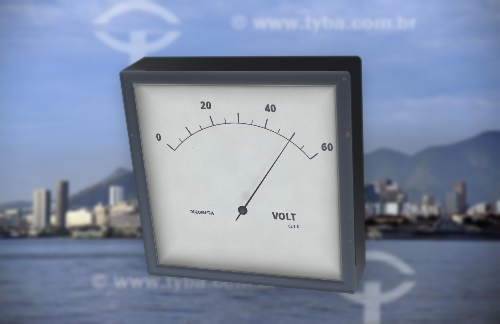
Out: V 50
